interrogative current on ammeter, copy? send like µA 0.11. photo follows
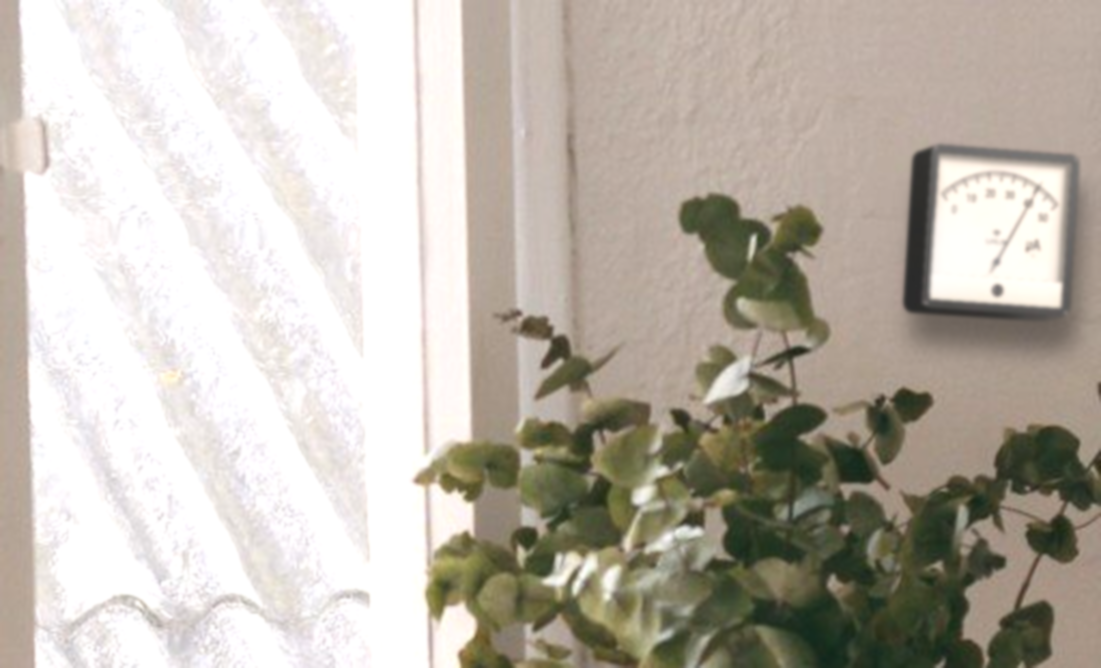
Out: µA 40
